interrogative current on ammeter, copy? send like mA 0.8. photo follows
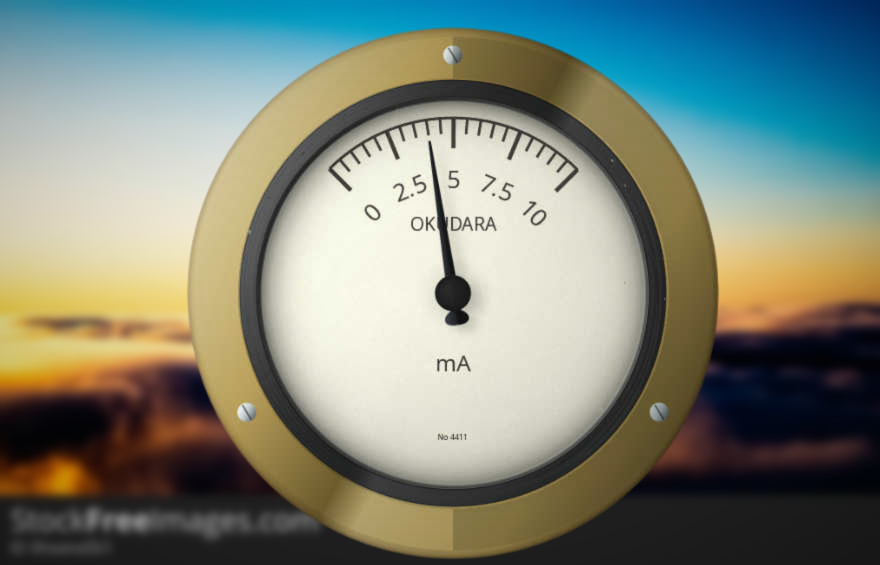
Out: mA 4
